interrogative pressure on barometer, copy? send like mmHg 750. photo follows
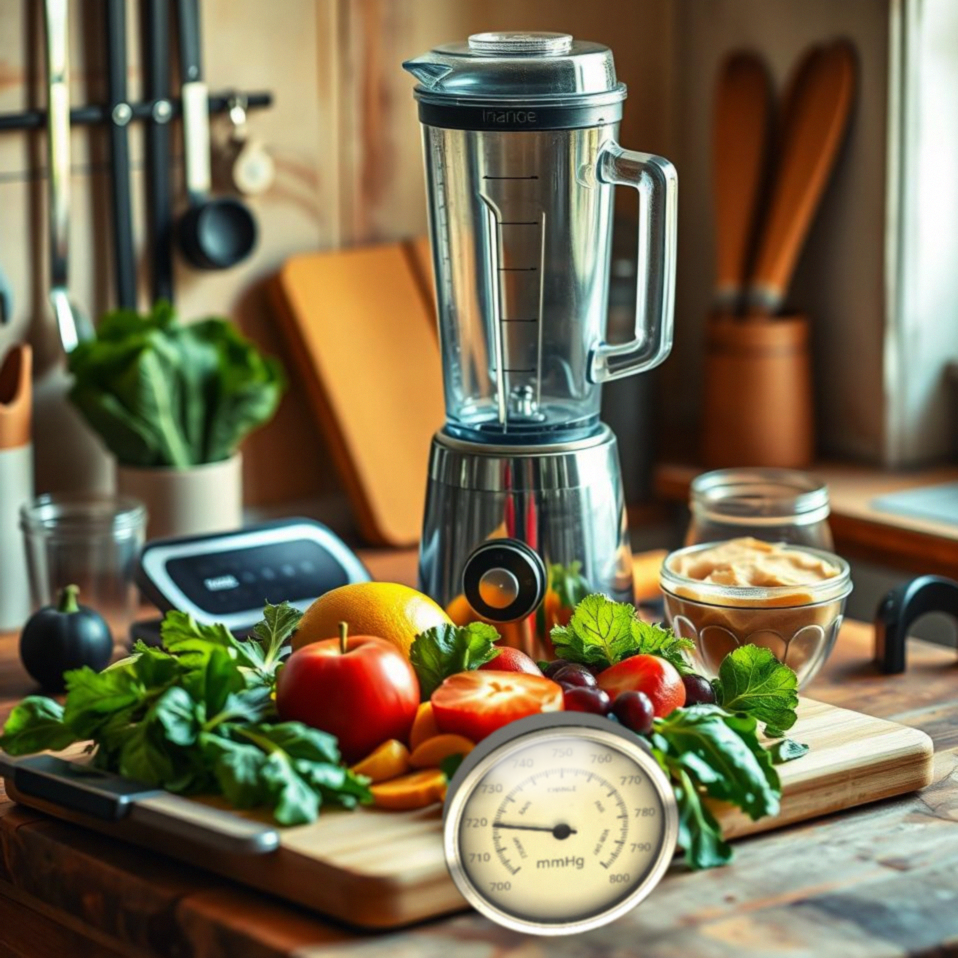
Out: mmHg 720
